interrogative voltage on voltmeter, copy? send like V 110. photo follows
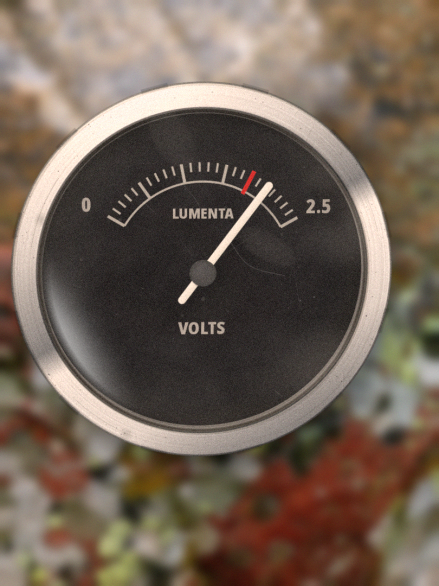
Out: V 2
